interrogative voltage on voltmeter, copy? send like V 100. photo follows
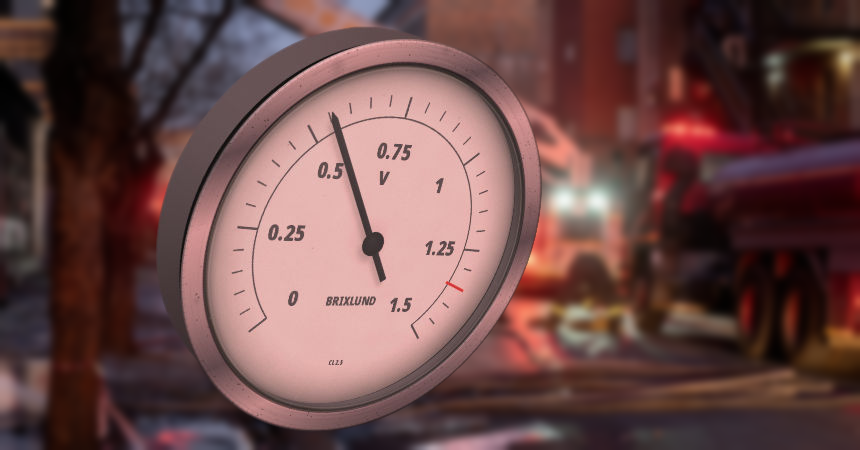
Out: V 0.55
